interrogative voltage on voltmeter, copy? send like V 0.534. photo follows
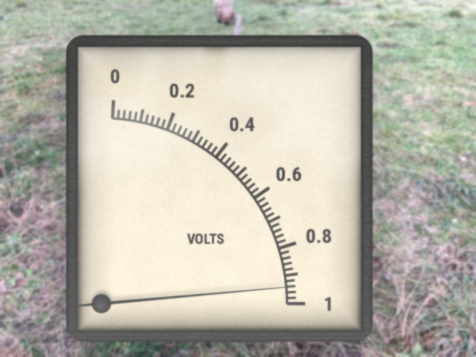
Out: V 0.94
